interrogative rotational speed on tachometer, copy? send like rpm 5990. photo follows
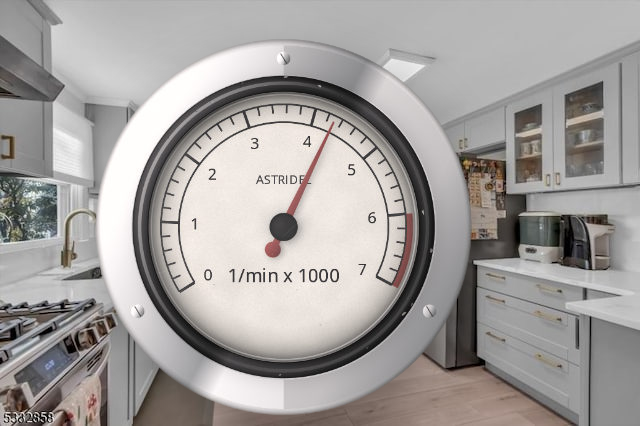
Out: rpm 4300
